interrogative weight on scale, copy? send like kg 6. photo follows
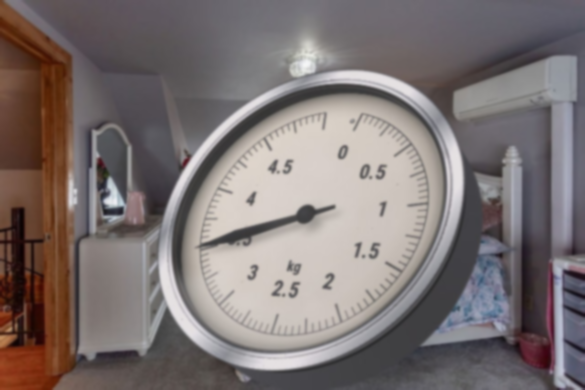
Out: kg 3.5
